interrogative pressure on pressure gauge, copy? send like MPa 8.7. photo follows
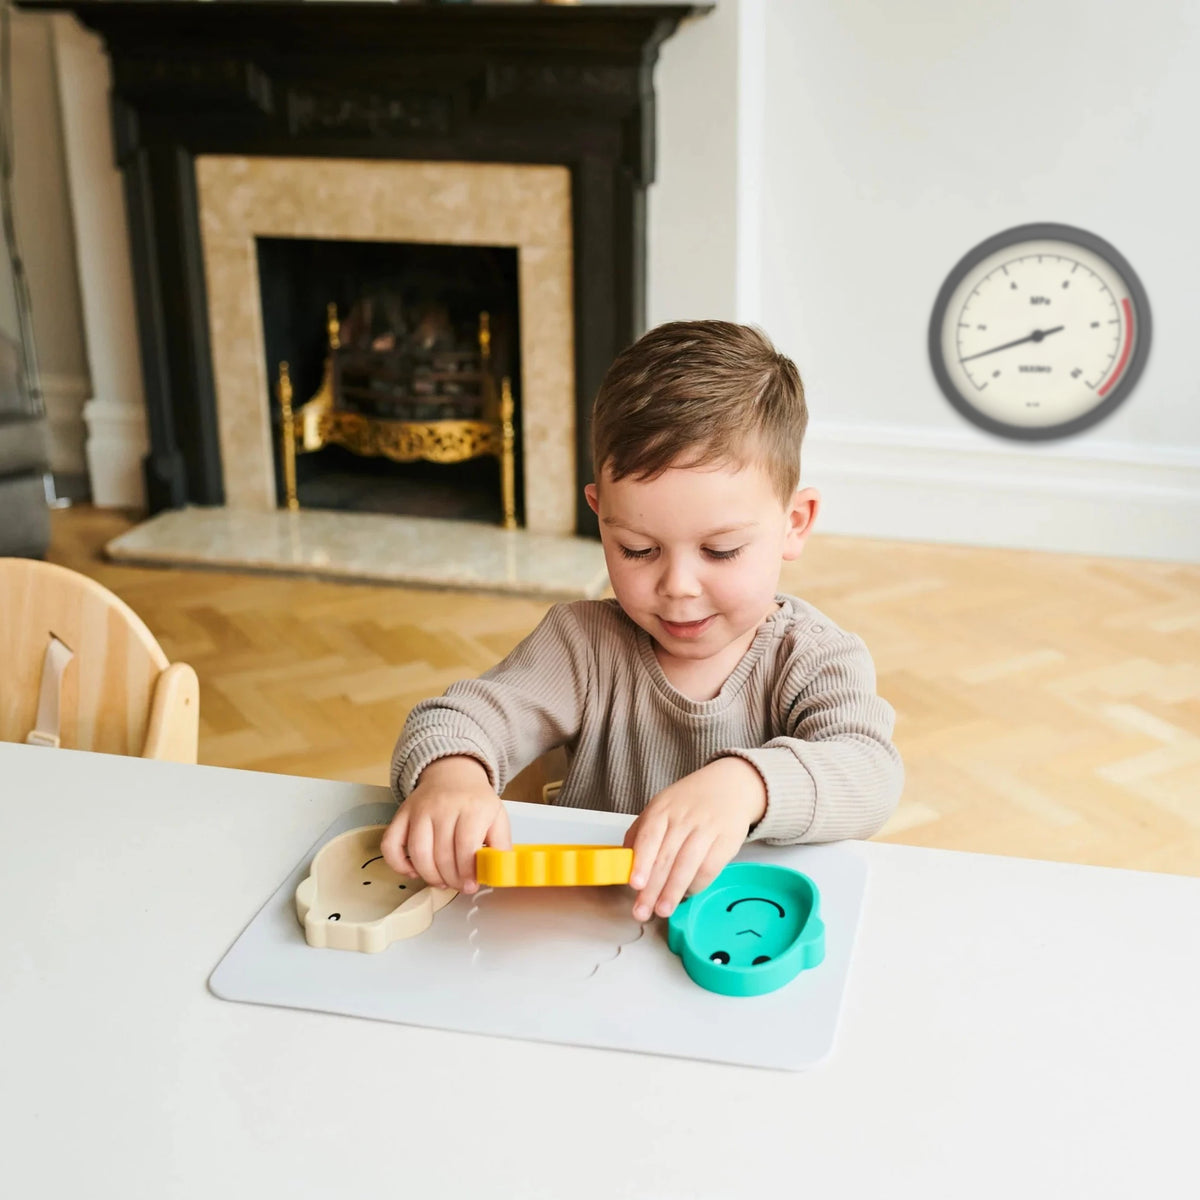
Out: MPa 1
